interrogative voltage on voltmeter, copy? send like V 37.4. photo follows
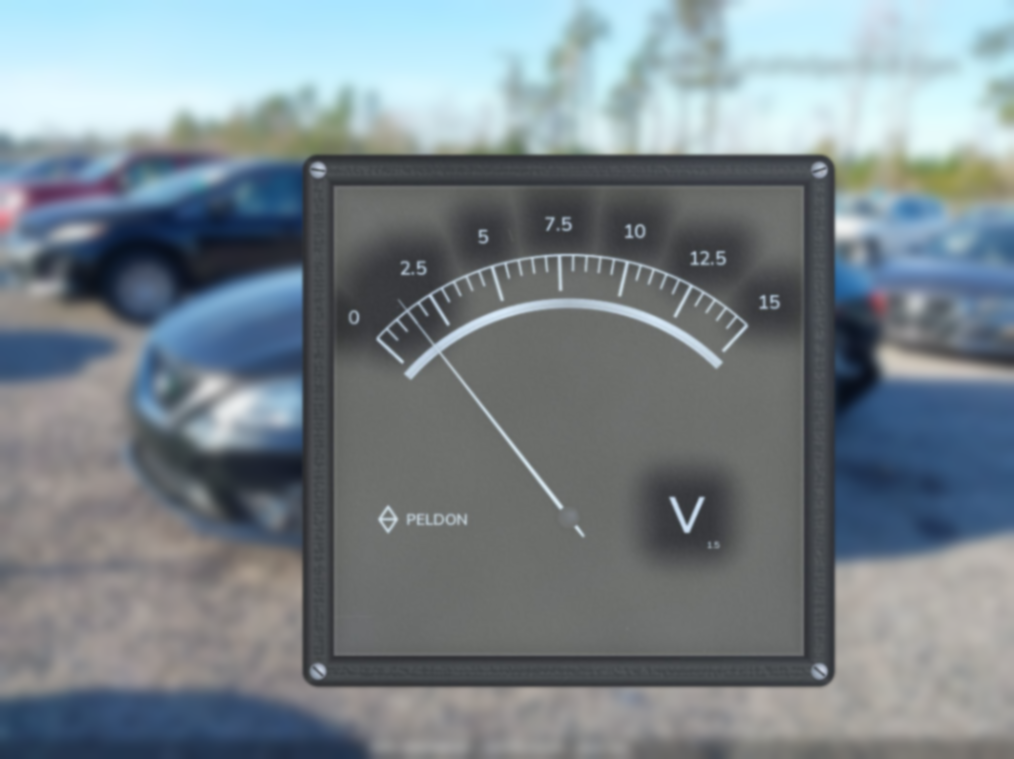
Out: V 1.5
